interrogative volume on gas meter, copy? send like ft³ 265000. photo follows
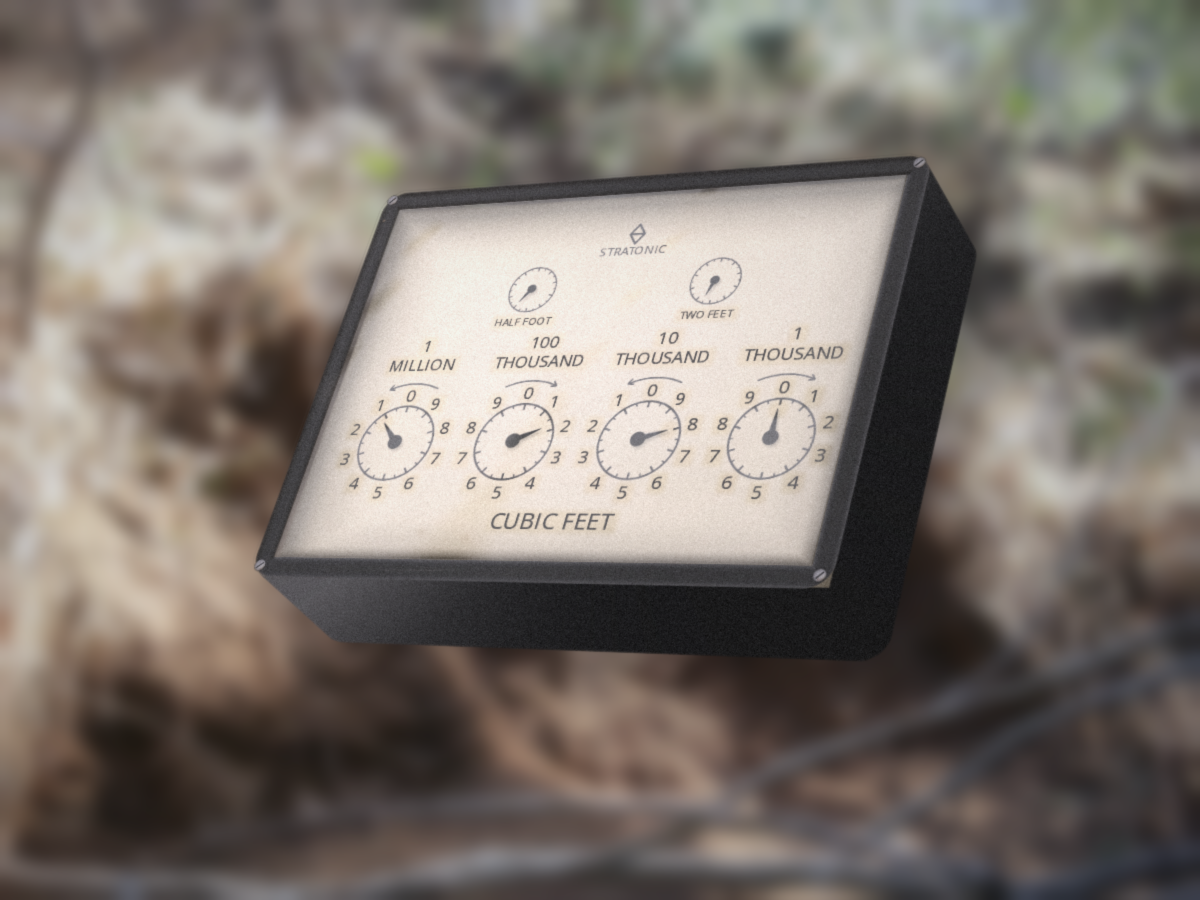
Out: ft³ 118000
